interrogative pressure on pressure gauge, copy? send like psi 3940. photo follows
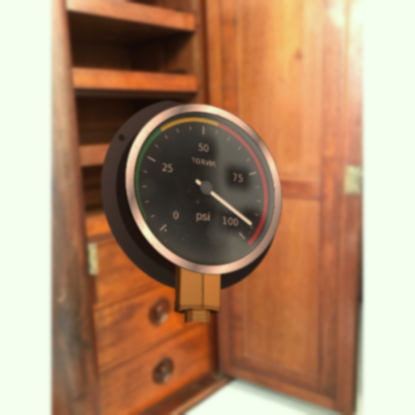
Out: psi 95
